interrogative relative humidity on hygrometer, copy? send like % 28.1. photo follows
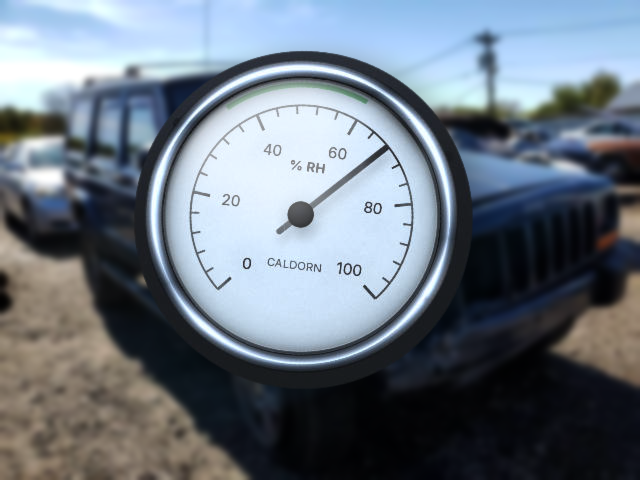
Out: % 68
